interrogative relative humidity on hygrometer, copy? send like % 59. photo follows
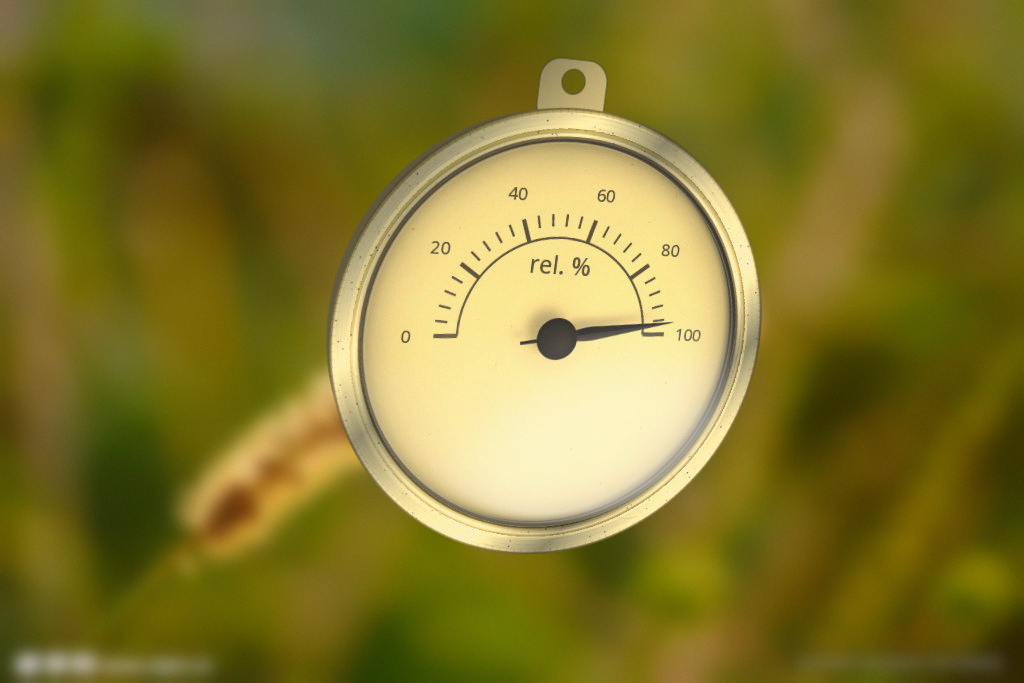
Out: % 96
